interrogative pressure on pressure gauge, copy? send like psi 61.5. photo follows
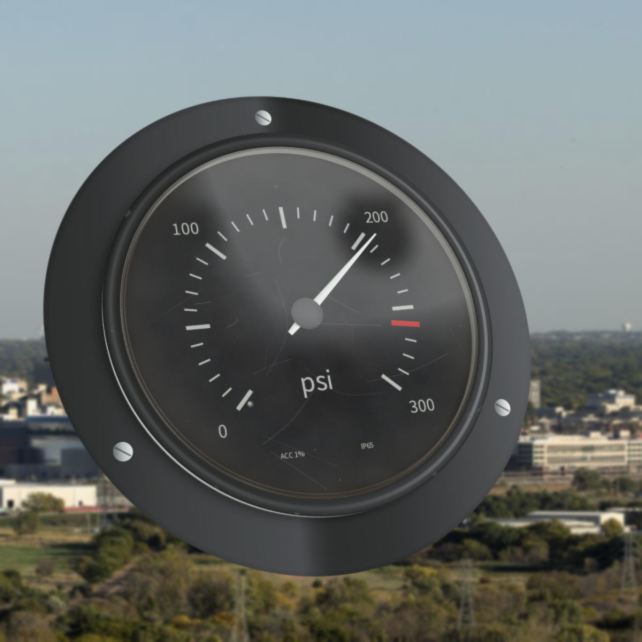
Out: psi 205
